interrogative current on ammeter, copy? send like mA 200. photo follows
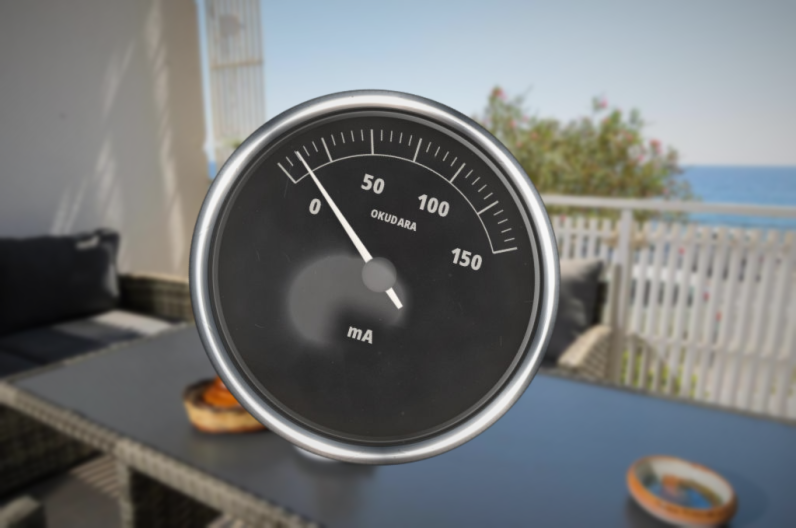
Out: mA 10
